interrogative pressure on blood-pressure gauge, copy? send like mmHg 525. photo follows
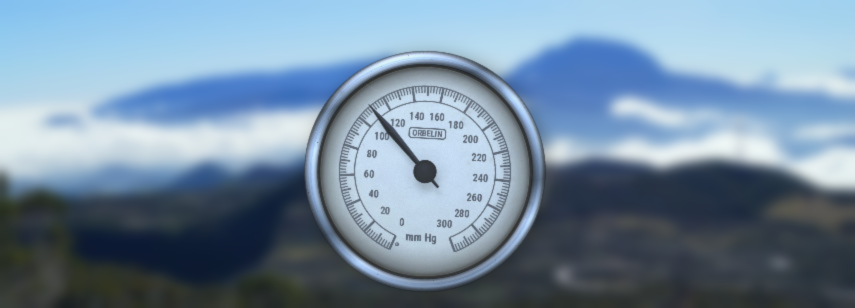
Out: mmHg 110
